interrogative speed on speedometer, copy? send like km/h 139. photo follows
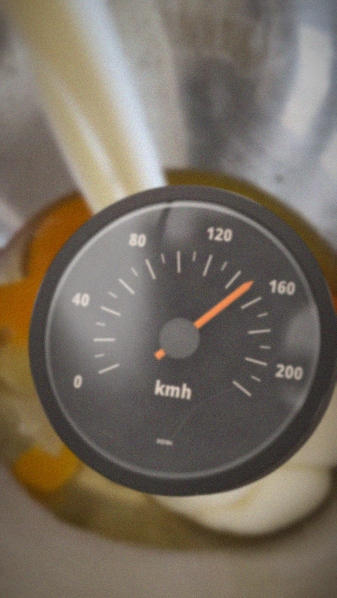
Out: km/h 150
